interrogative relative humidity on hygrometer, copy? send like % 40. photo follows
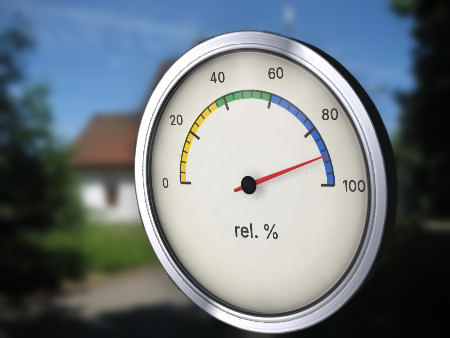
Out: % 90
